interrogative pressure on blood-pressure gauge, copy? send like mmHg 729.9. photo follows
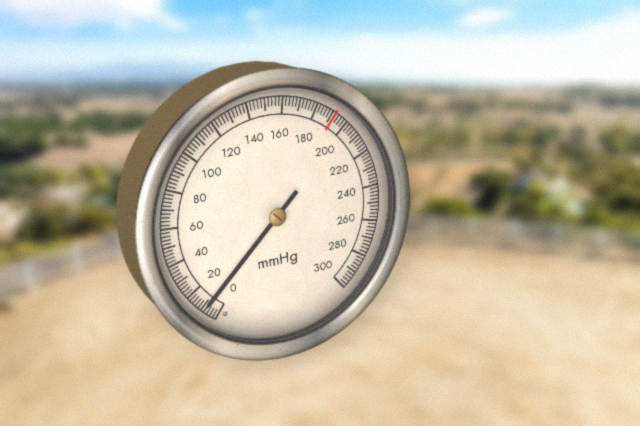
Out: mmHg 10
